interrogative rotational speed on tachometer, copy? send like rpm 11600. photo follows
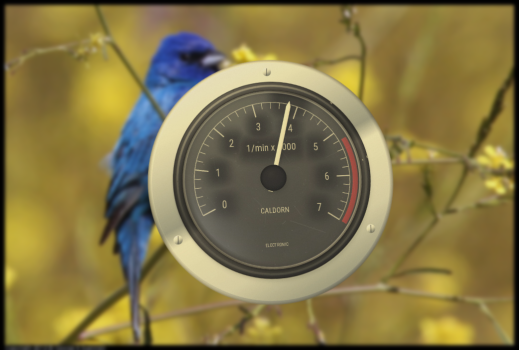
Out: rpm 3800
